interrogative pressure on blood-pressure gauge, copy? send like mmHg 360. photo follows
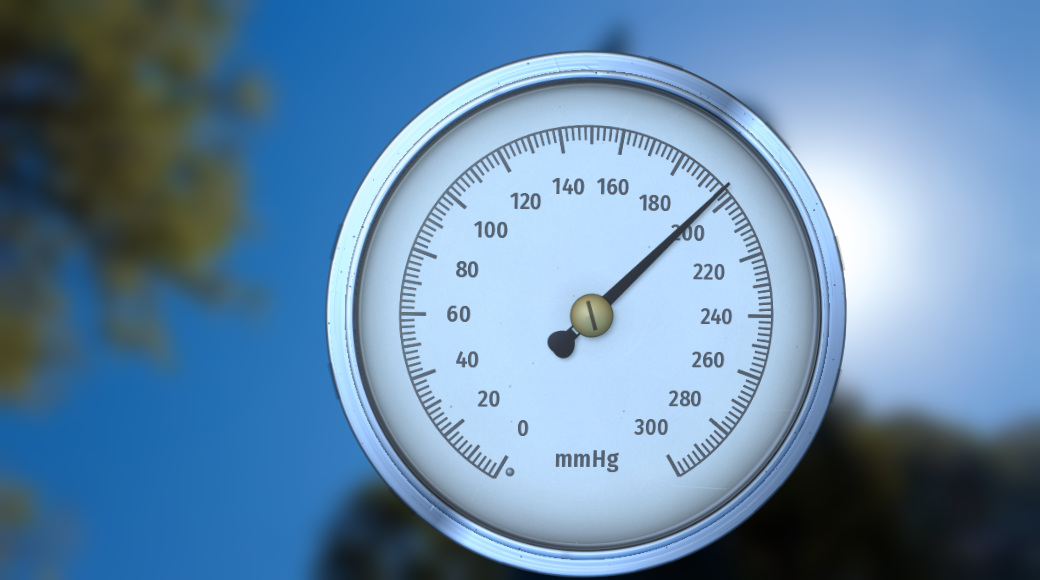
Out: mmHg 196
